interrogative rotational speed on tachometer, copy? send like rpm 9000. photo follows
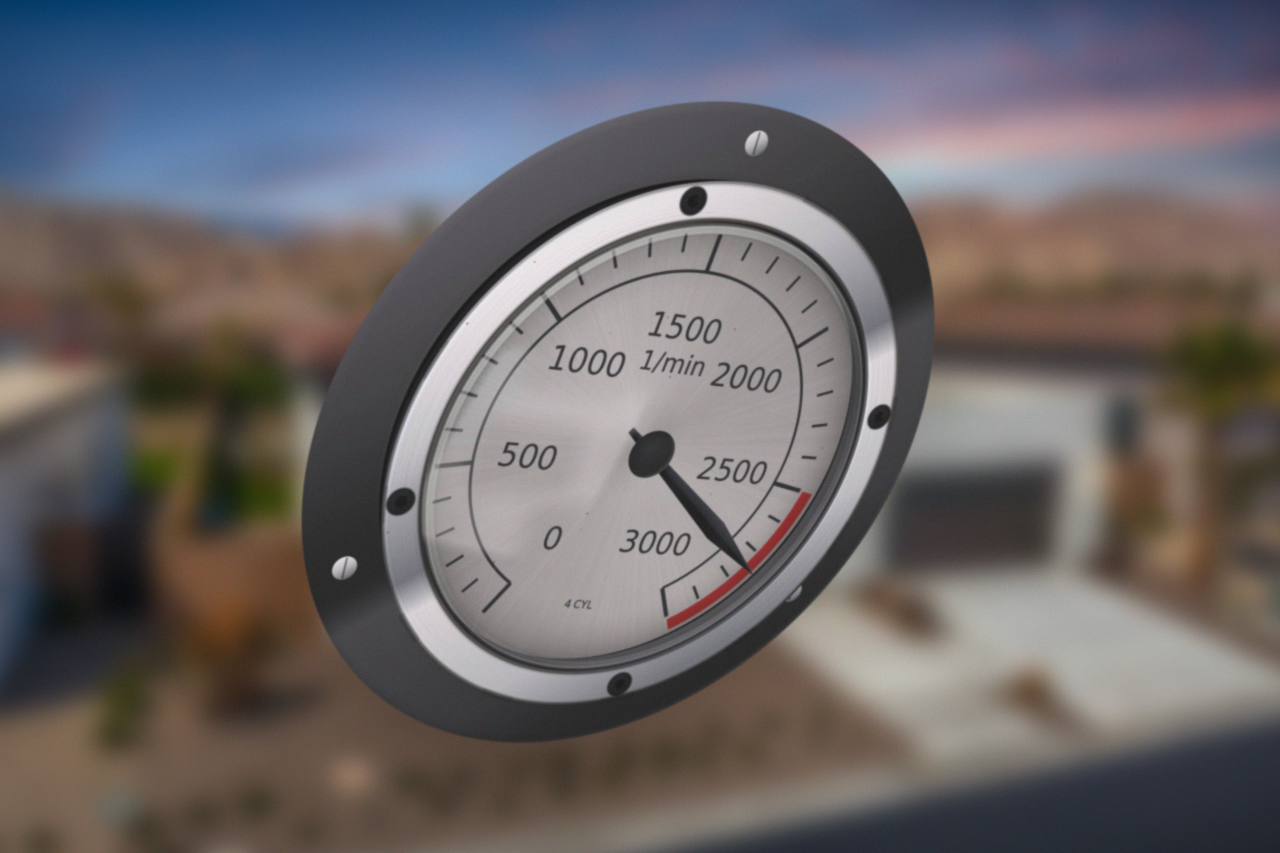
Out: rpm 2750
